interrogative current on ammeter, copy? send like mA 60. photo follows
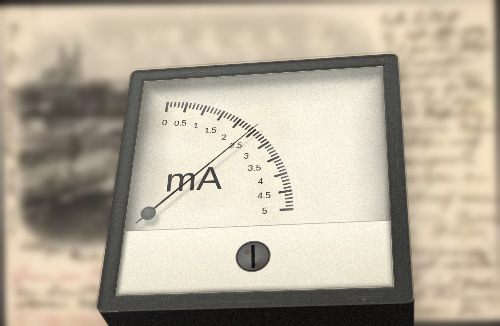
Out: mA 2.5
